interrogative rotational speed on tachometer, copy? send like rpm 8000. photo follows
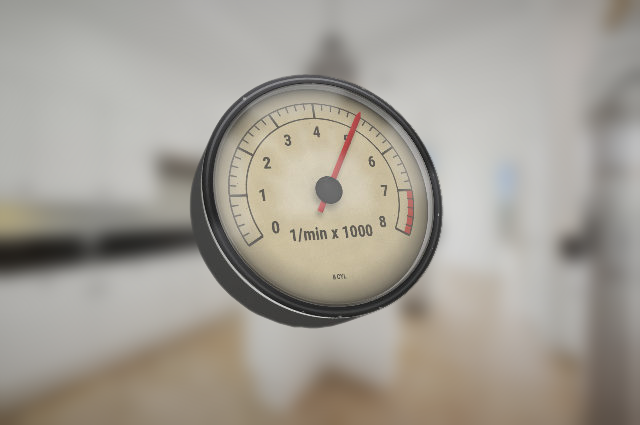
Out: rpm 5000
